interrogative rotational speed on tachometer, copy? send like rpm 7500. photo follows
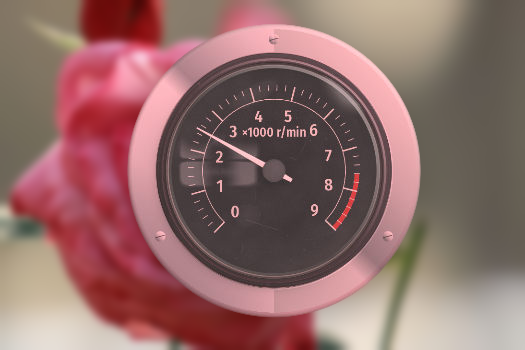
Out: rpm 2500
